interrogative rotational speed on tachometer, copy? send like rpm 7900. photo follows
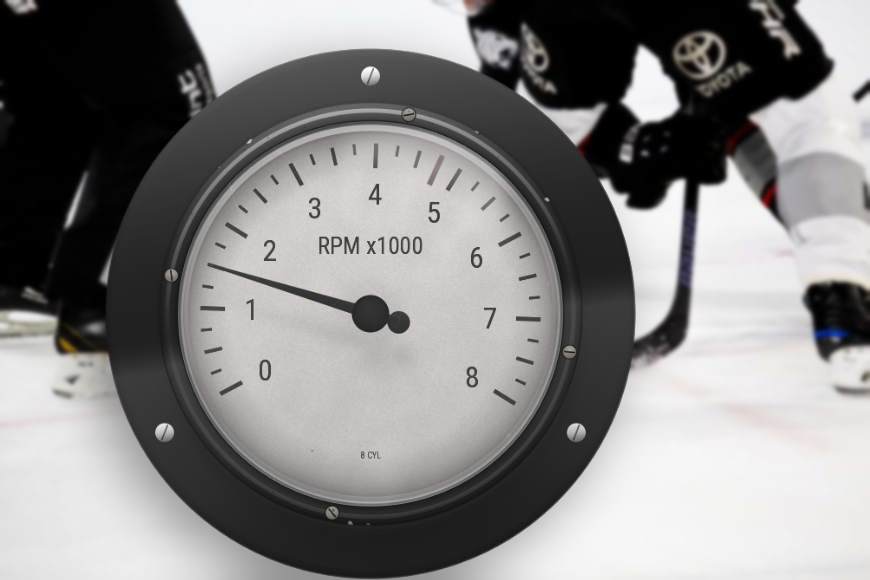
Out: rpm 1500
